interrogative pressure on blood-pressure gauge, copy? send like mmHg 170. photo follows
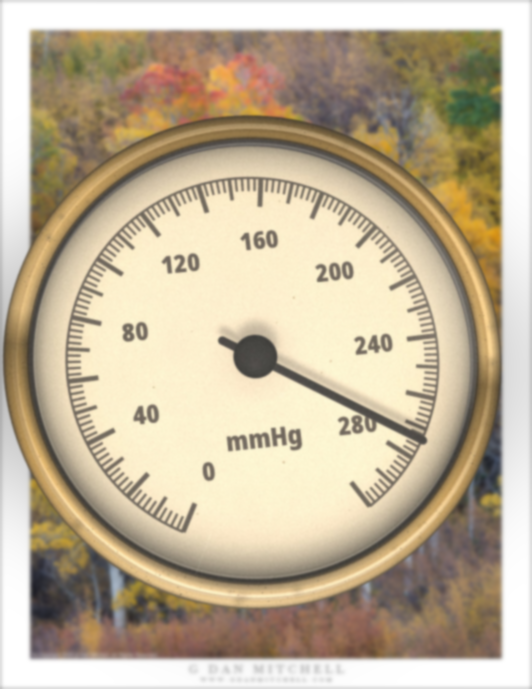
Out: mmHg 274
